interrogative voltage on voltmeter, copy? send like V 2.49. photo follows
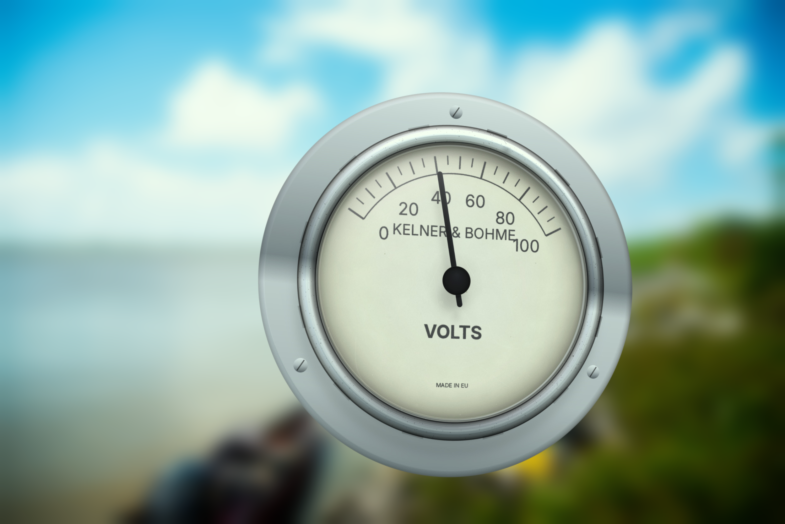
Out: V 40
